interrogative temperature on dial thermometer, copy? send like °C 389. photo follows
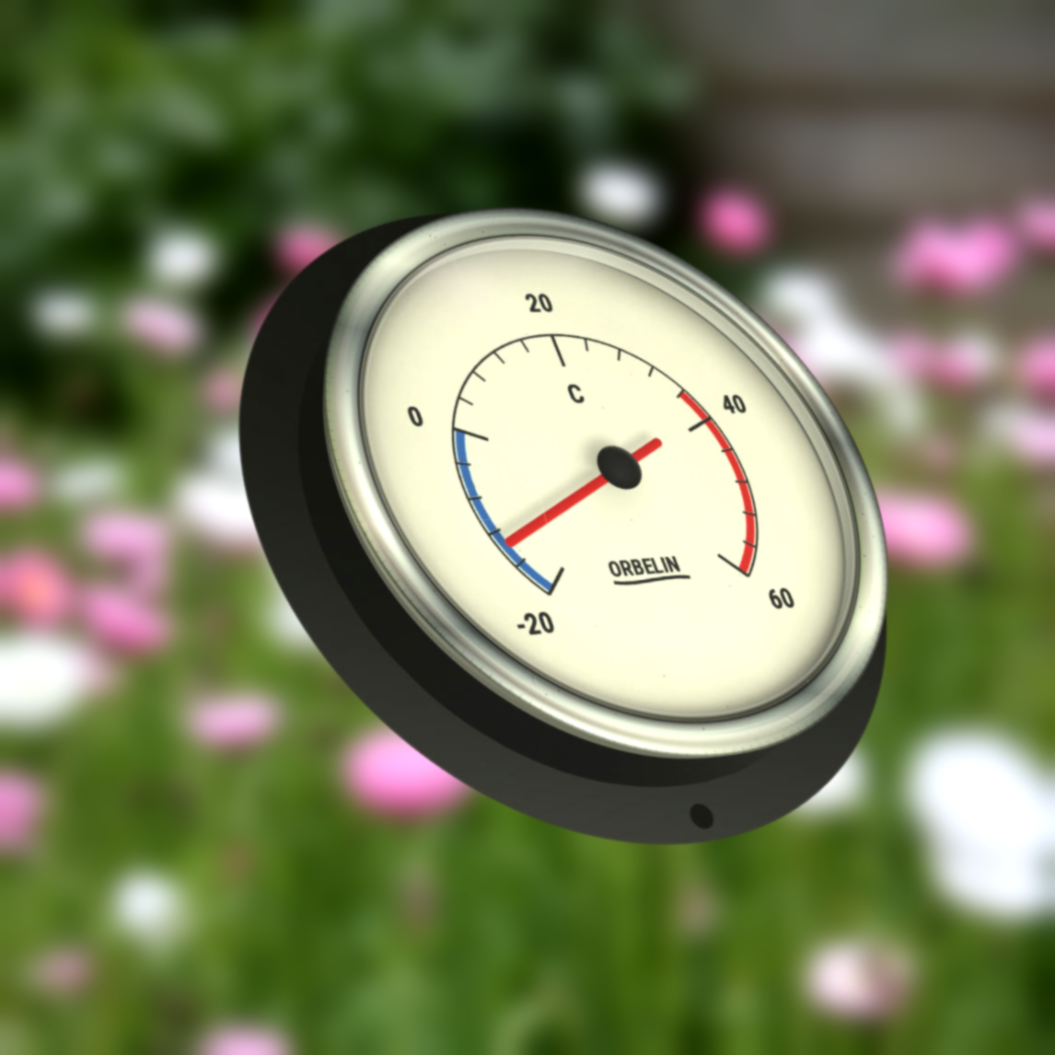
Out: °C -14
